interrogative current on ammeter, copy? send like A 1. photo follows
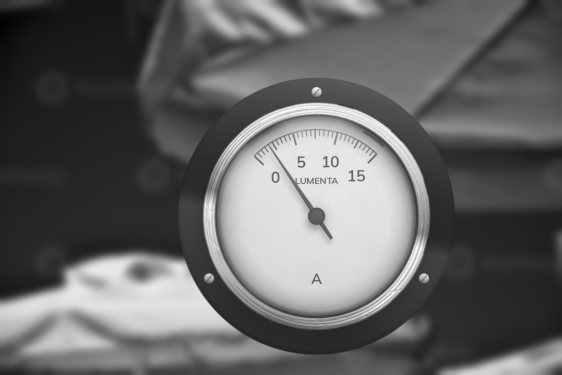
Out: A 2
